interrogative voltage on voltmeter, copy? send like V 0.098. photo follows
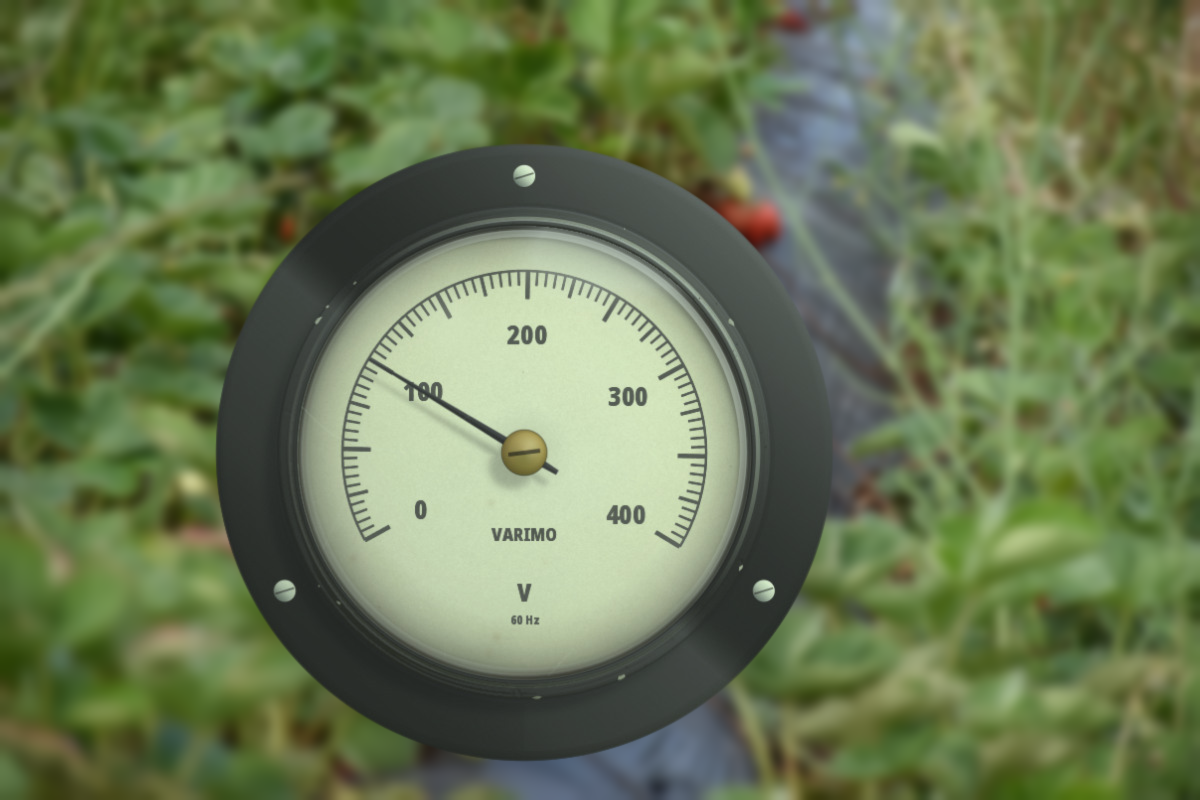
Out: V 100
